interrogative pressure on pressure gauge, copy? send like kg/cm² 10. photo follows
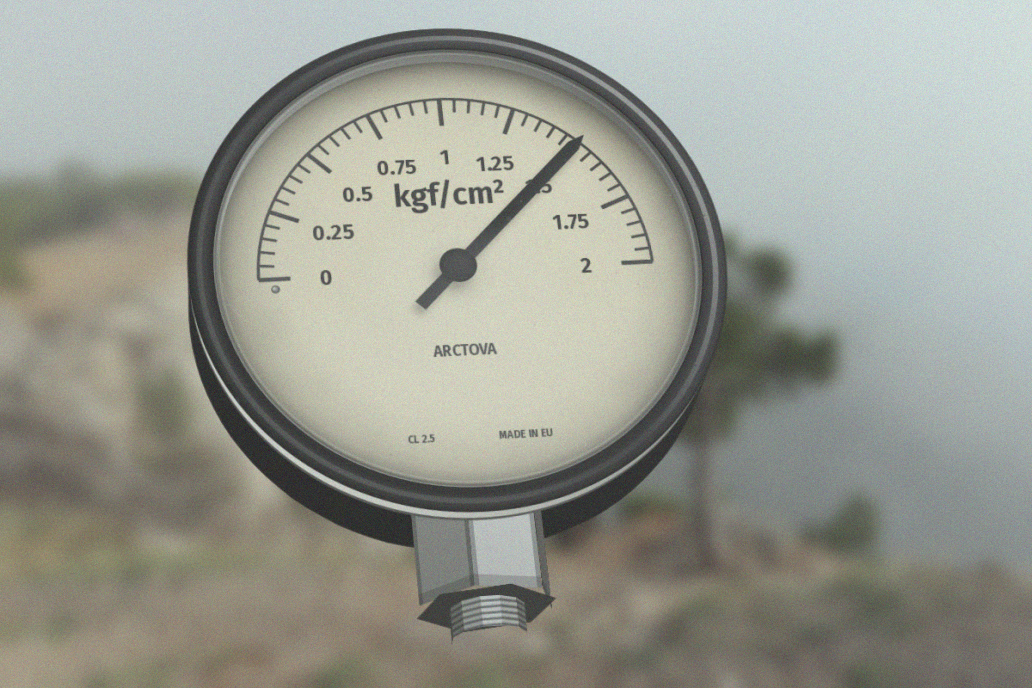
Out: kg/cm² 1.5
